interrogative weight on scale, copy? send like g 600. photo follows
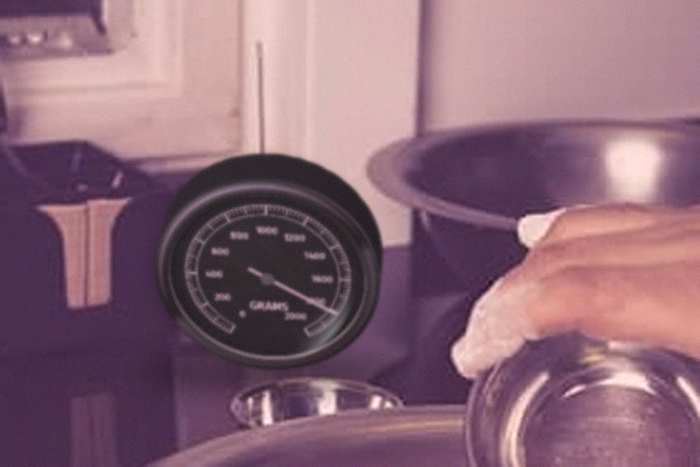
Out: g 1800
